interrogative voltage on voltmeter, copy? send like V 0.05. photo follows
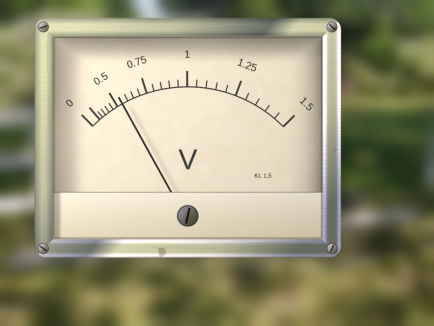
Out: V 0.55
